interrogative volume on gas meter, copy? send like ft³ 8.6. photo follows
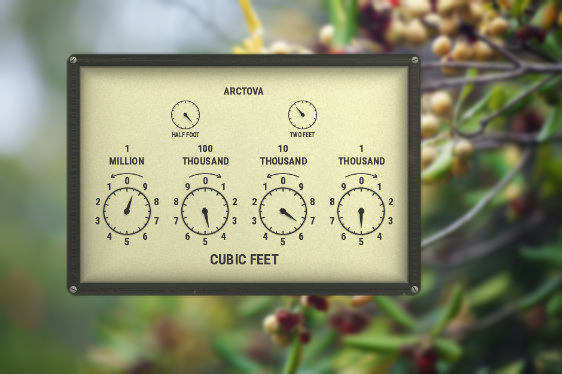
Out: ft³ 946500
